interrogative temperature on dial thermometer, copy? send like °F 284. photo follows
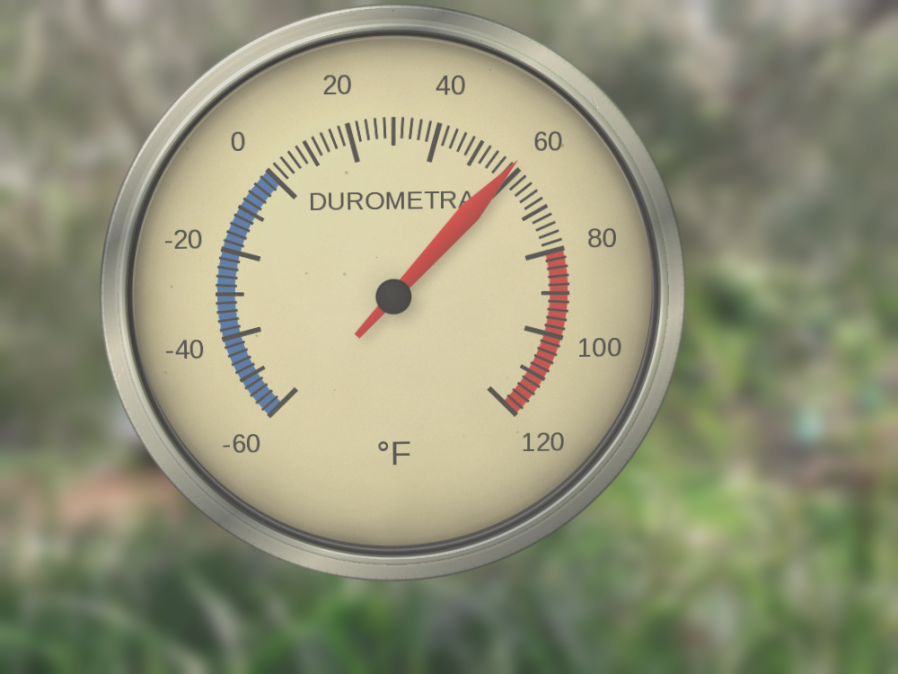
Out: °F 58
